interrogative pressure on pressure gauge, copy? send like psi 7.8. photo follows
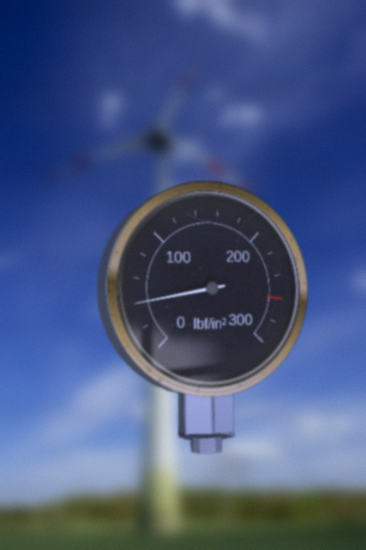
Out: psi 40
